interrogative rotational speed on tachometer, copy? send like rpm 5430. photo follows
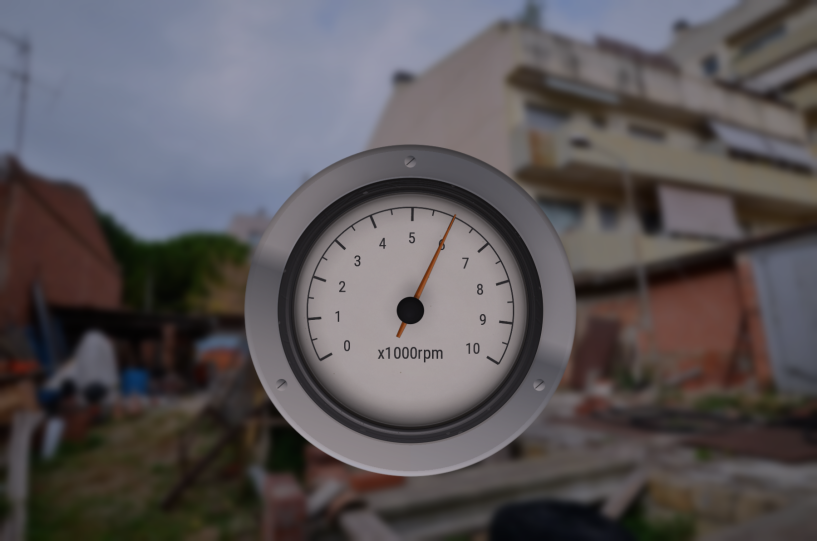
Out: rpm 6000
